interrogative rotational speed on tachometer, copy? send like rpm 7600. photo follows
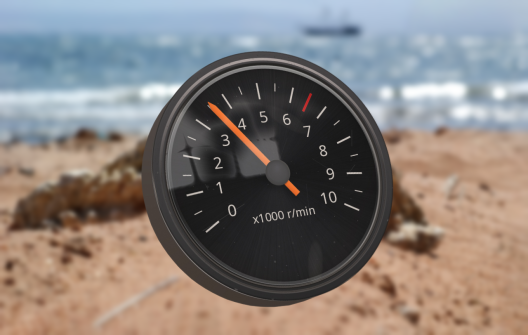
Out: rpm 3500
